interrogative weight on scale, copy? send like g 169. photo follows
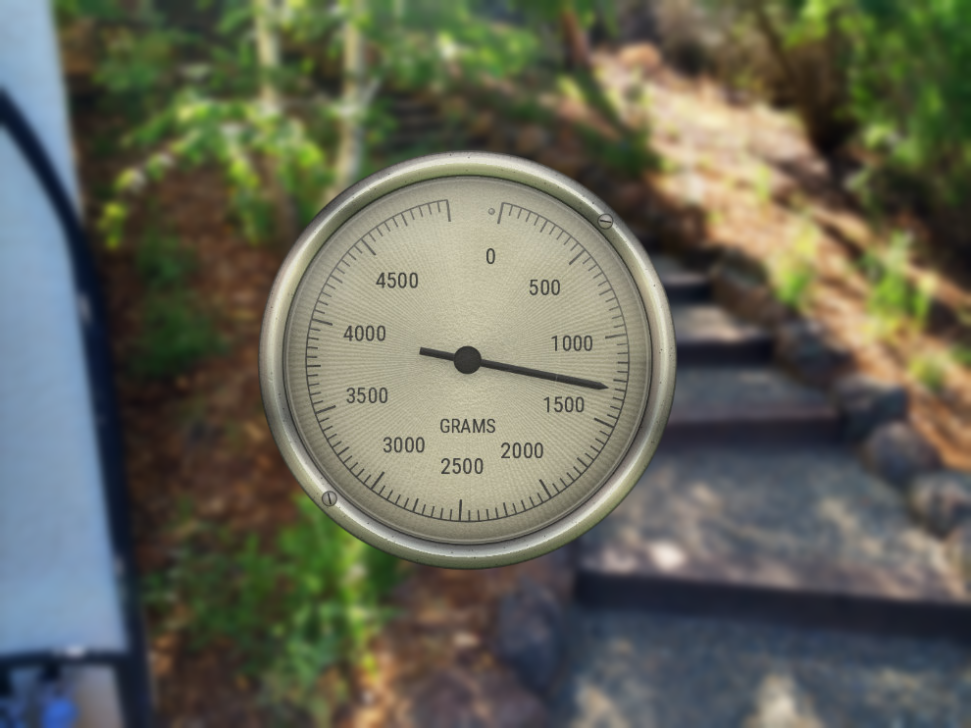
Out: g 1300
